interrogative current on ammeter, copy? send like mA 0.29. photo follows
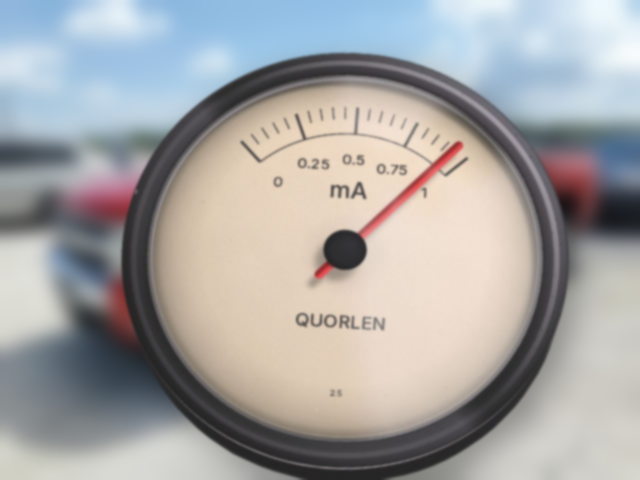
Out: mA 0.95
